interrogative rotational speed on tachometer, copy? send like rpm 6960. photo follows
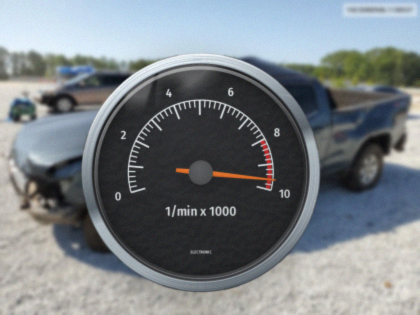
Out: rpm 9600
